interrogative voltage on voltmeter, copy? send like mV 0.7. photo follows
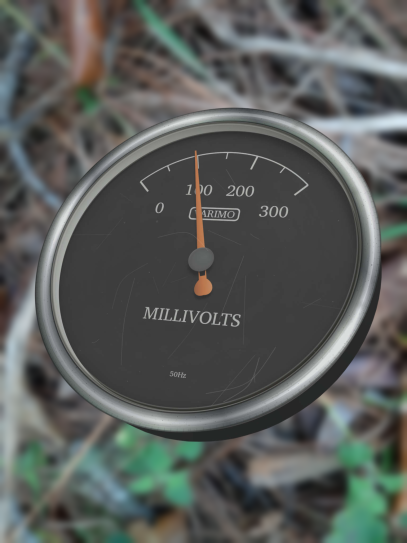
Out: mV 100
